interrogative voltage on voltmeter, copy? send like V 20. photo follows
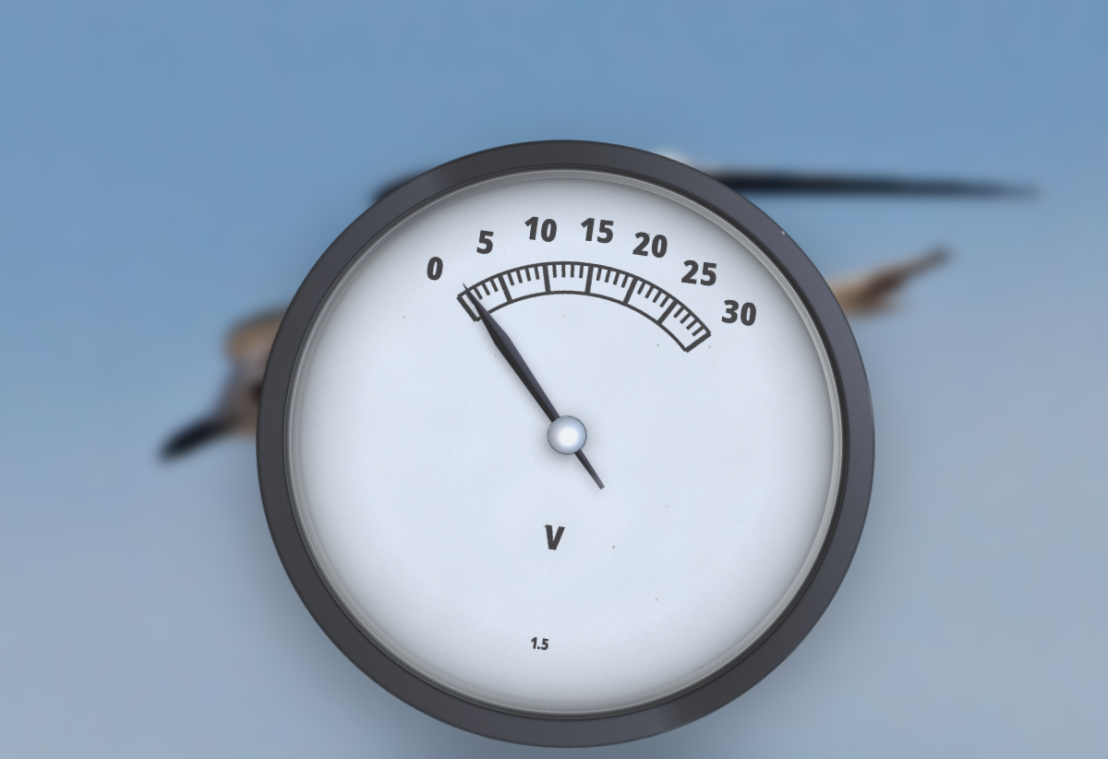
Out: V 1
